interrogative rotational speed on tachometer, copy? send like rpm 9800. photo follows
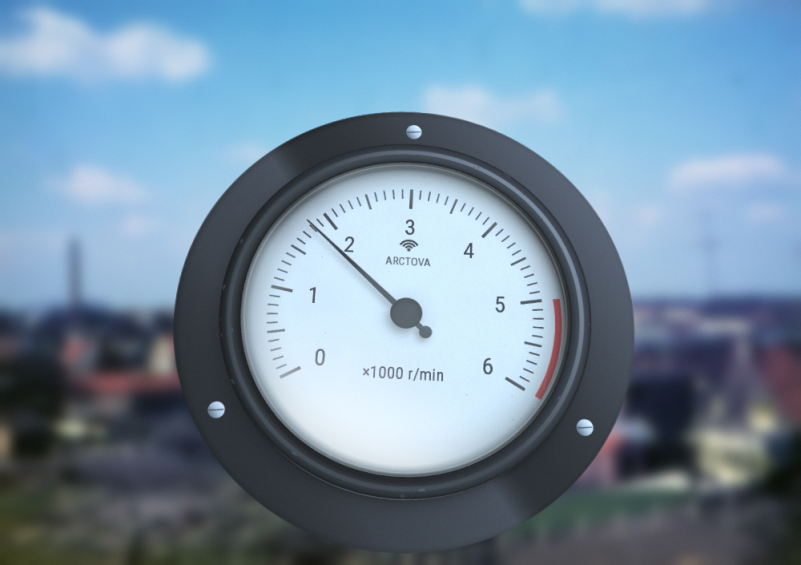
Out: rpm 1800
